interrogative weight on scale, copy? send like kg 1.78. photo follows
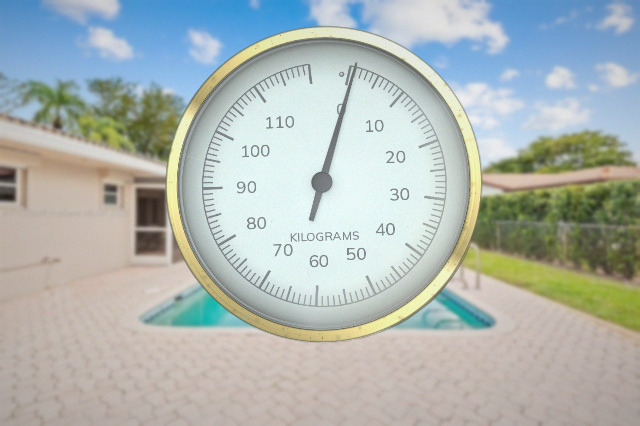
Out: kg 1
